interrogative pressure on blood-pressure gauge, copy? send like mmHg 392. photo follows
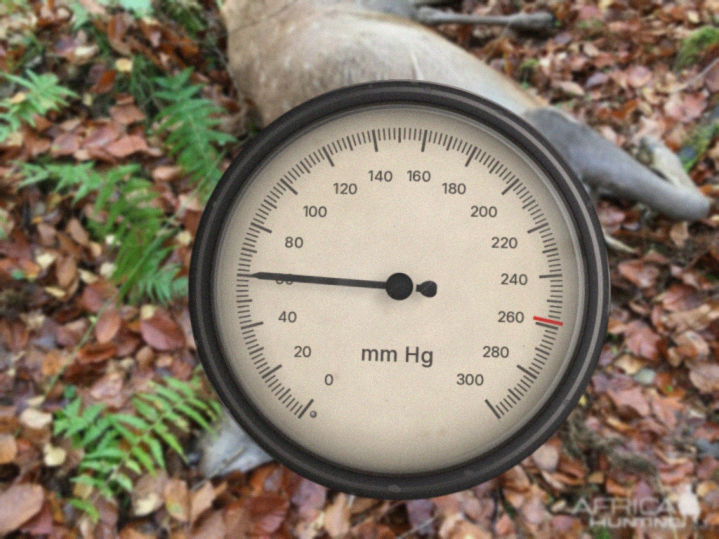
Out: mmHg 60
